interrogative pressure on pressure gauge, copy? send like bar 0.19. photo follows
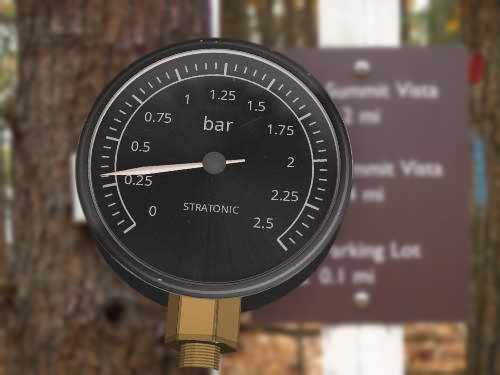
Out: bar 0.3
